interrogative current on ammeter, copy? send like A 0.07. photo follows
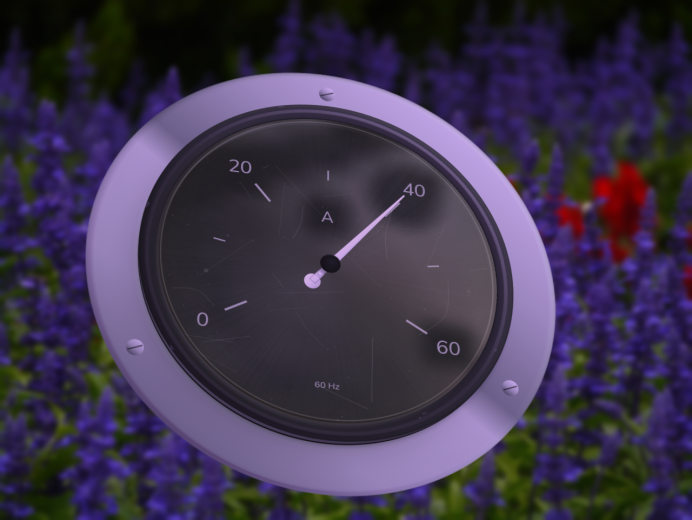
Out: A 40
